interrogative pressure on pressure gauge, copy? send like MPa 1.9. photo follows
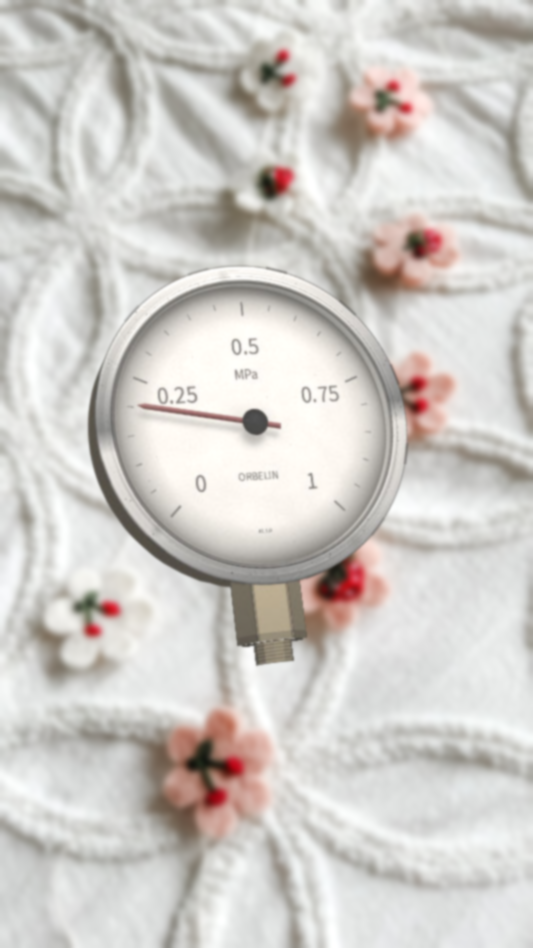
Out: MPa 0.2
